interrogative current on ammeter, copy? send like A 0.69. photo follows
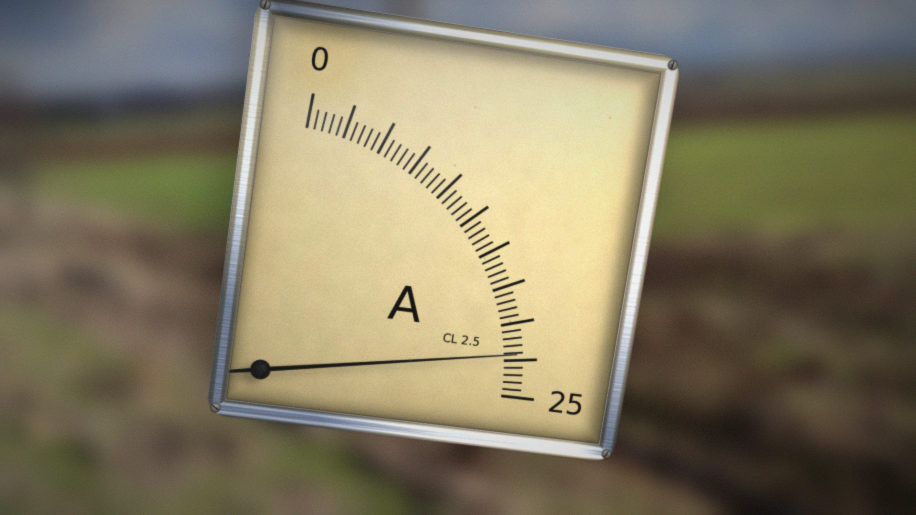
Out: A 22
